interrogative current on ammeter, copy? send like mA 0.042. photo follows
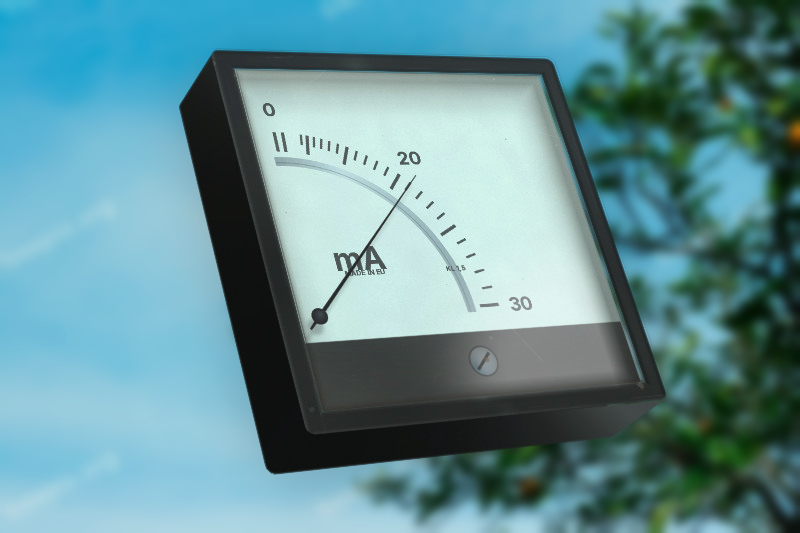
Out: mA 21
